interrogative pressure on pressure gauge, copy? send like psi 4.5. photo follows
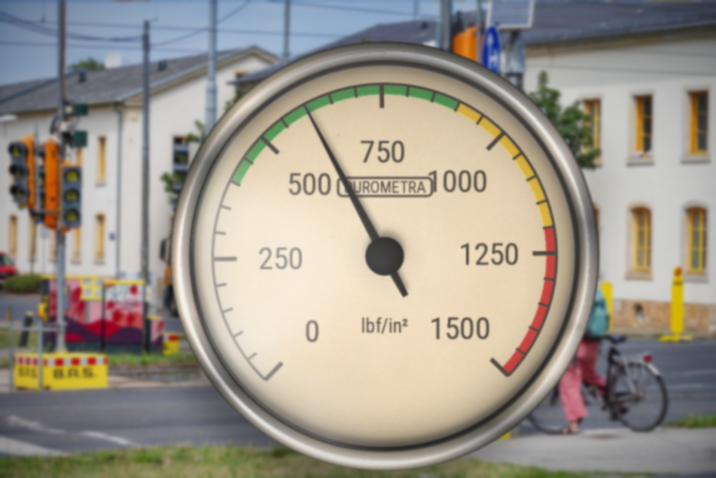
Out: psi 600
